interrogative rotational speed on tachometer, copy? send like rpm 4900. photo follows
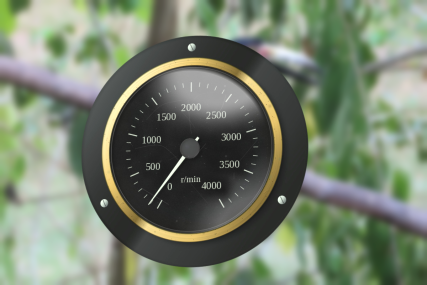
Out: rpm 100
